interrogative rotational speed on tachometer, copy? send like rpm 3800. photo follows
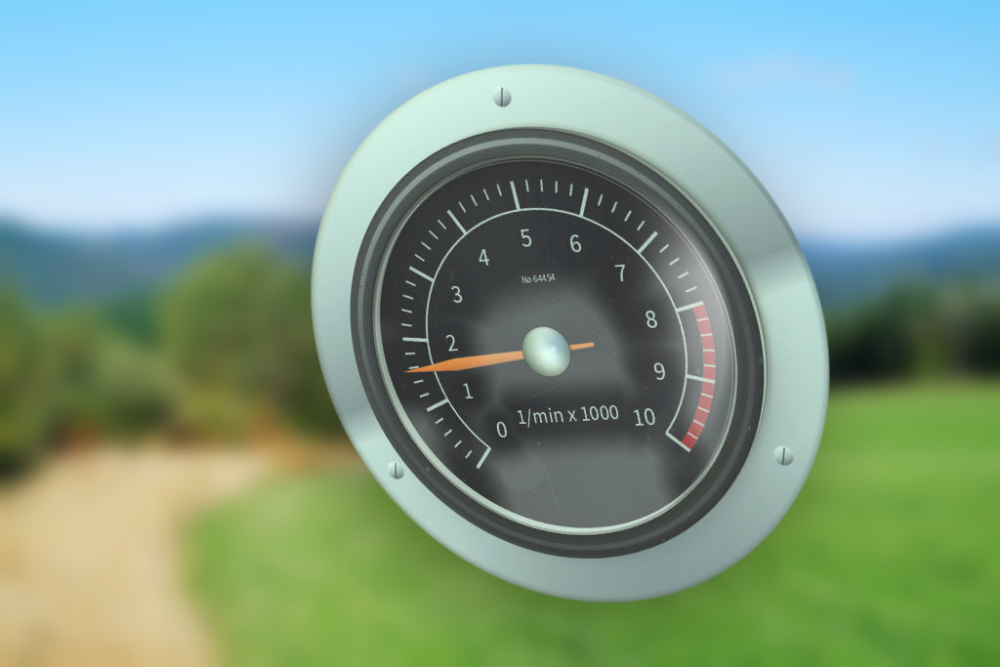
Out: rpm 1600
